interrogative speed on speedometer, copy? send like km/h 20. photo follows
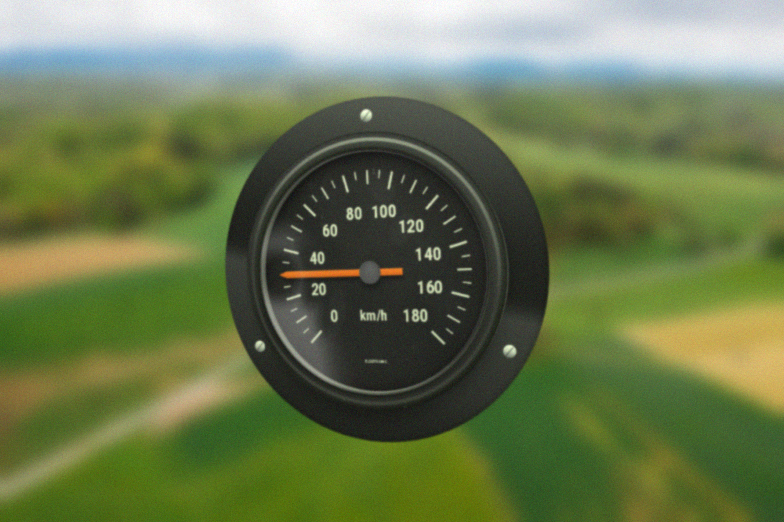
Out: km/h 30
